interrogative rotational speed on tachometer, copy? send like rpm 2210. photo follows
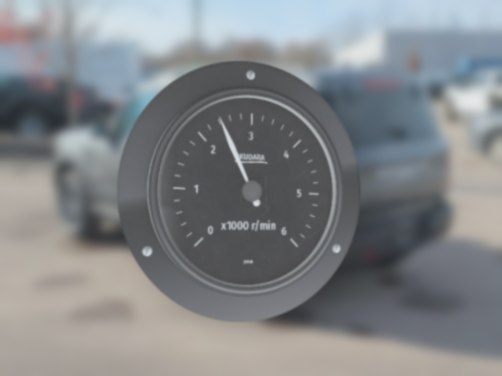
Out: rpm 2400
